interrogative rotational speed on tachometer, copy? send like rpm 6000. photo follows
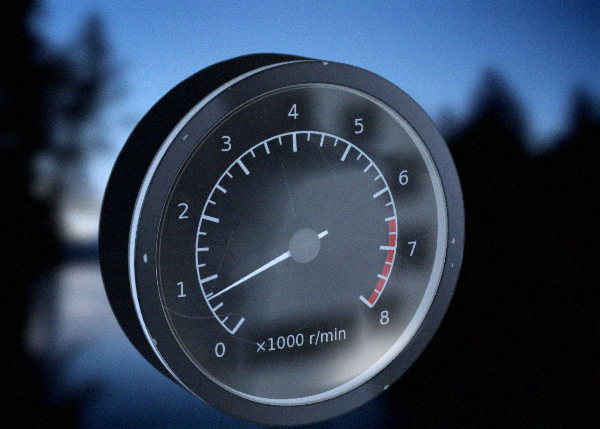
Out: rpm 750
